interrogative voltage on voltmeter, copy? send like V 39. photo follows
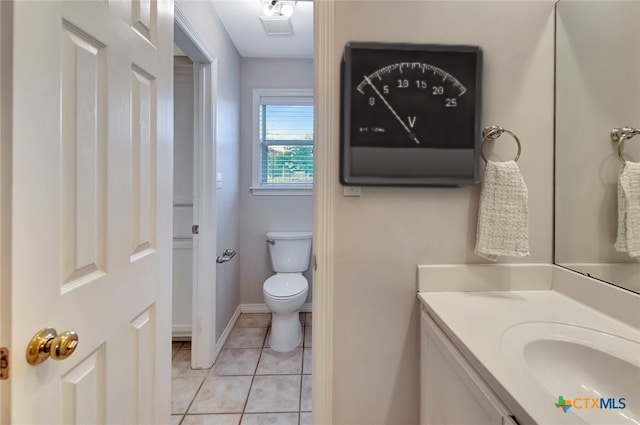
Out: V 2.5
